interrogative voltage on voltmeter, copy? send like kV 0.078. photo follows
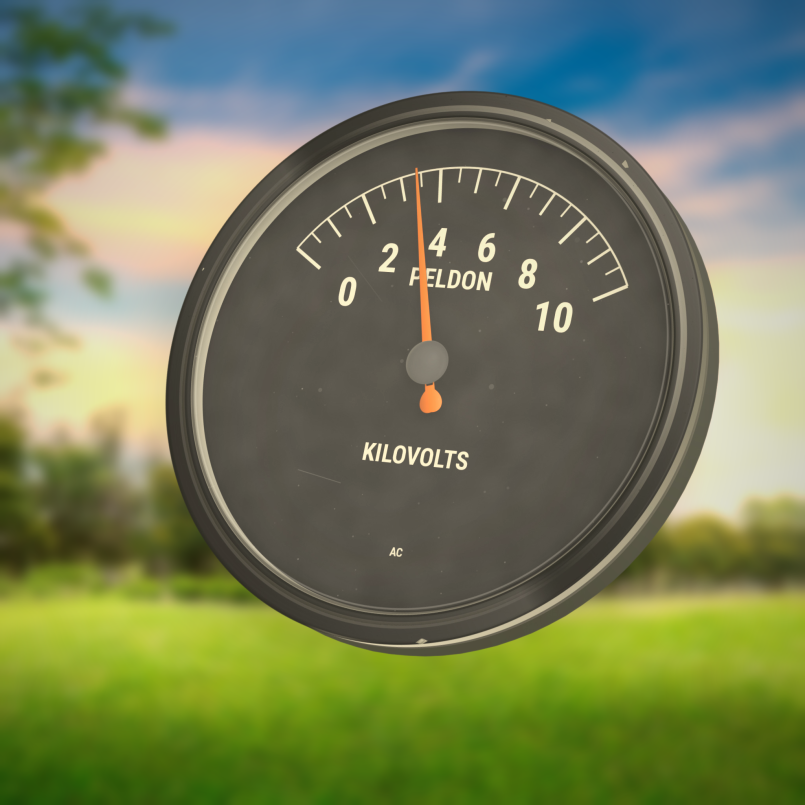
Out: kV 3.5
